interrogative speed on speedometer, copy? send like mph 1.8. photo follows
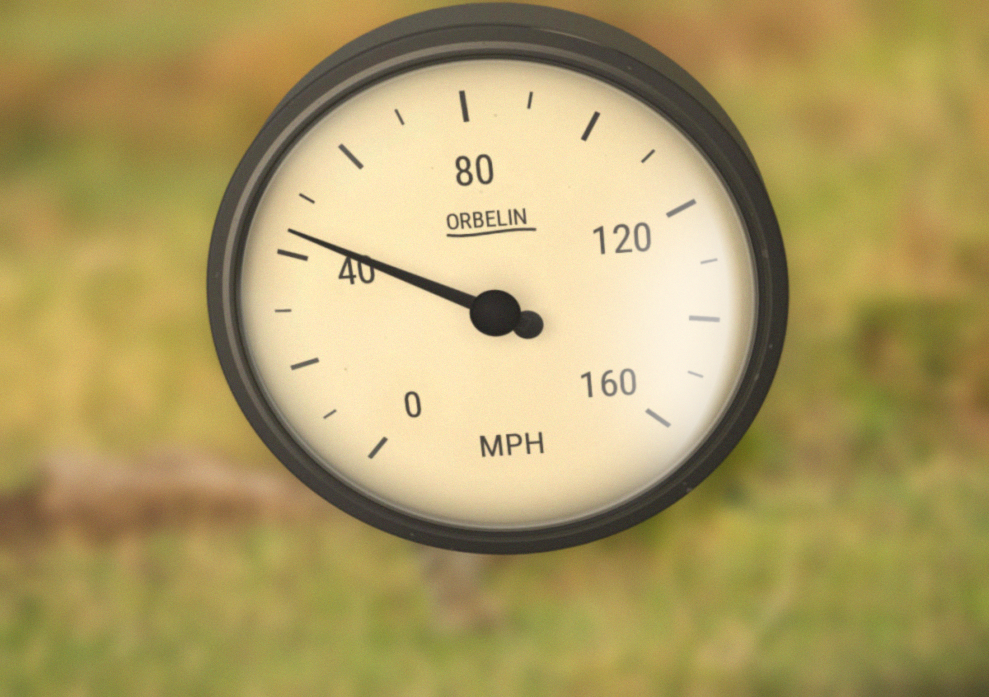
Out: mph 45
